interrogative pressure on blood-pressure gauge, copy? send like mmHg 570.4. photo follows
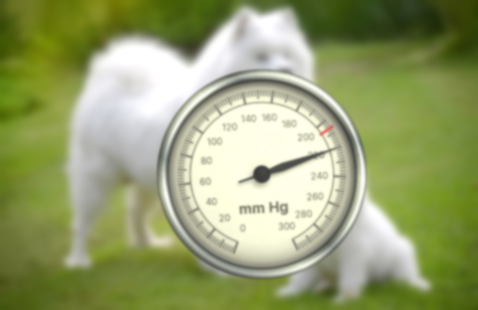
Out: mmHg 220
